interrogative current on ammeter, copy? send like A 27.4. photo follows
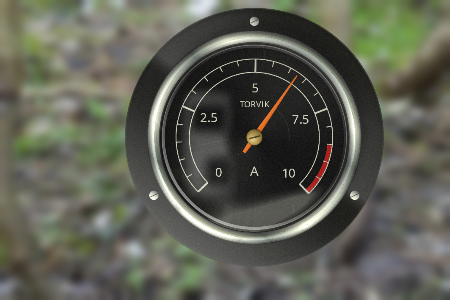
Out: A 6.25
